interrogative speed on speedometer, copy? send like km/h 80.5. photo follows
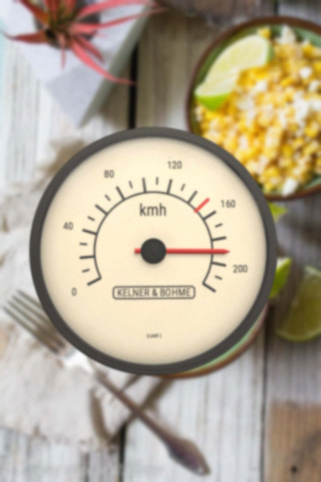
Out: km/h 190
